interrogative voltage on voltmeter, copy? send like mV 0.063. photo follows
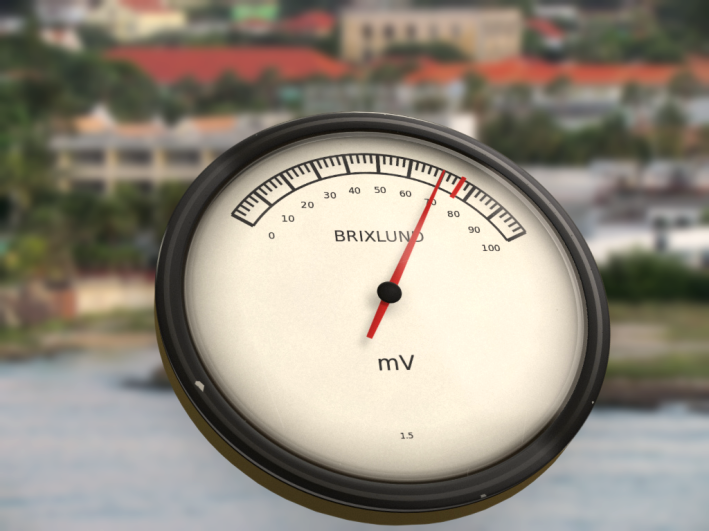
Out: mV 70
